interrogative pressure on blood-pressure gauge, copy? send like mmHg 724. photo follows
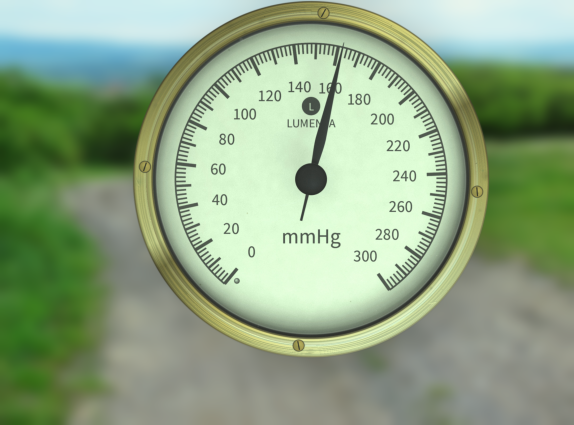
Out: mmHg 162
